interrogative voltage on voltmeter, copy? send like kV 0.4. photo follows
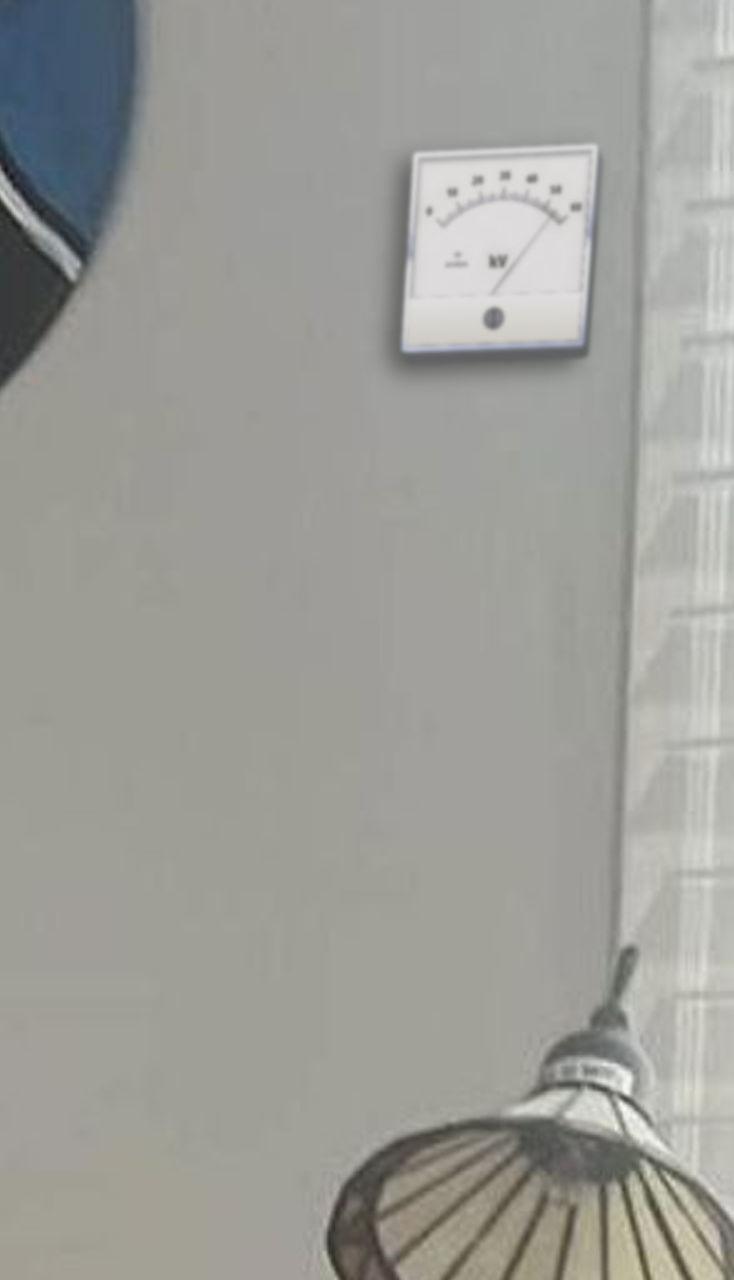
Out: kV 55
